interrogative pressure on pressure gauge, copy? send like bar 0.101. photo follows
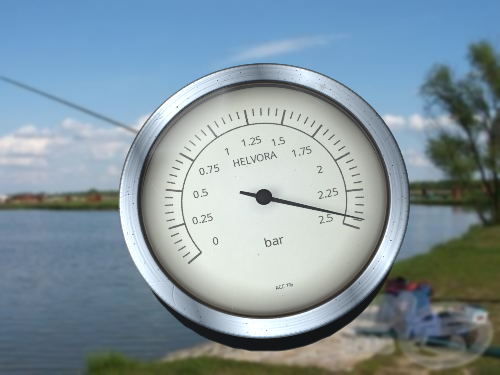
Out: bar 2.45
